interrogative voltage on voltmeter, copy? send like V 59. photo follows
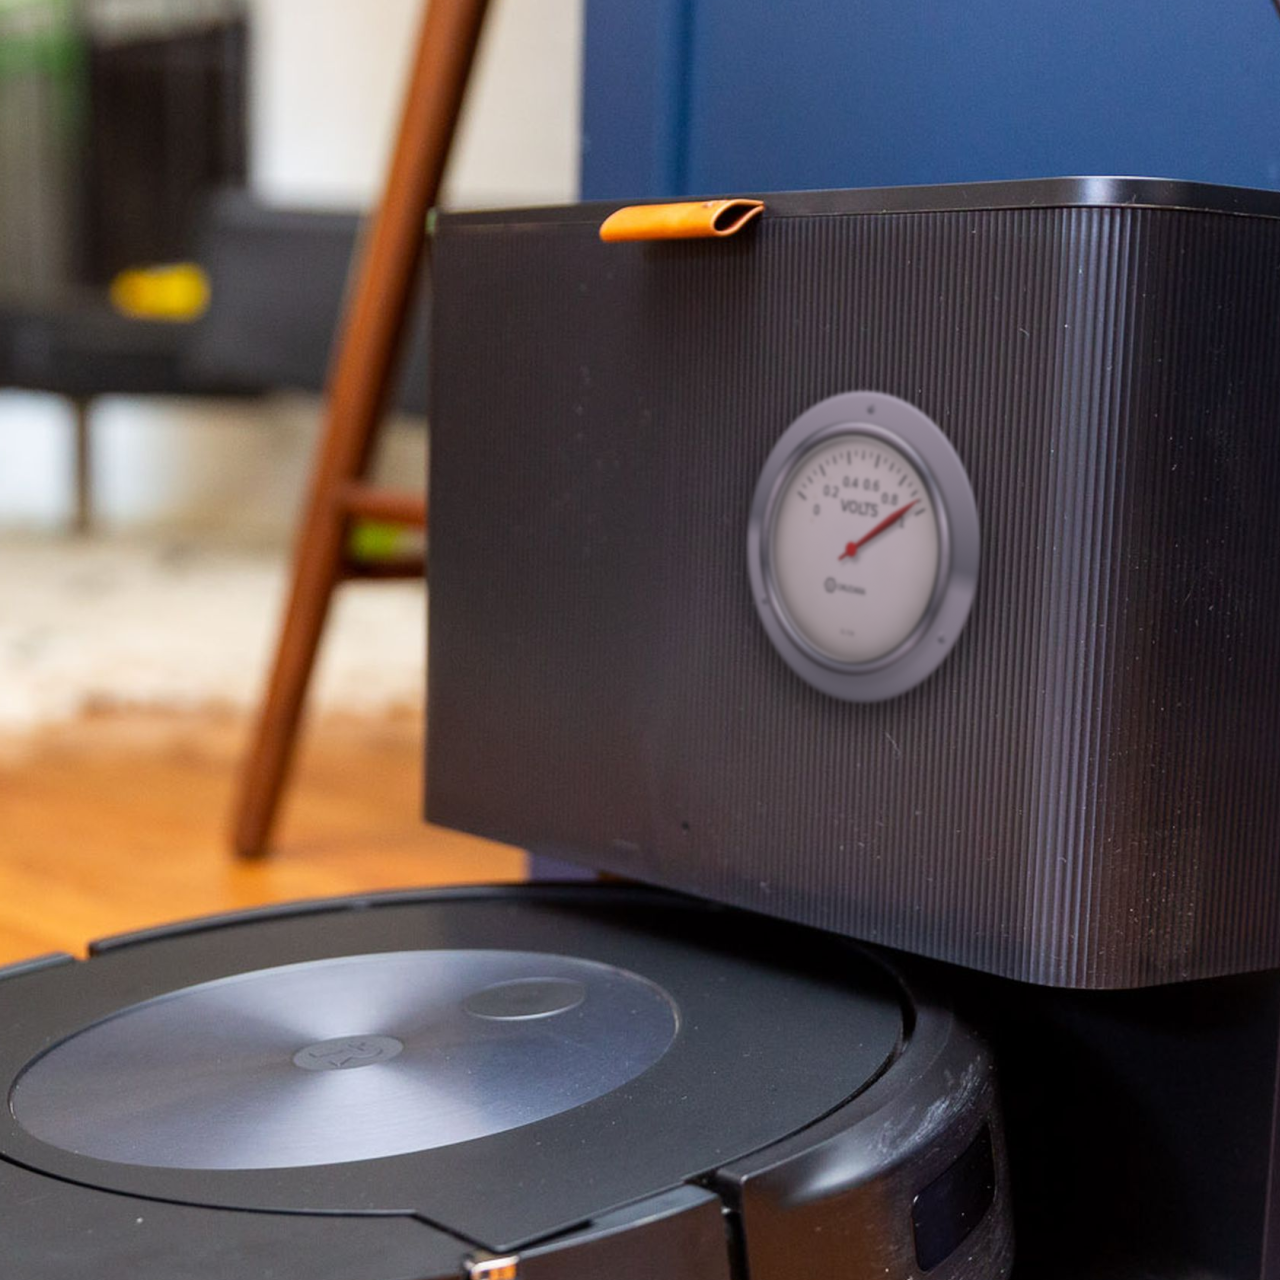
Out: V 0.95
